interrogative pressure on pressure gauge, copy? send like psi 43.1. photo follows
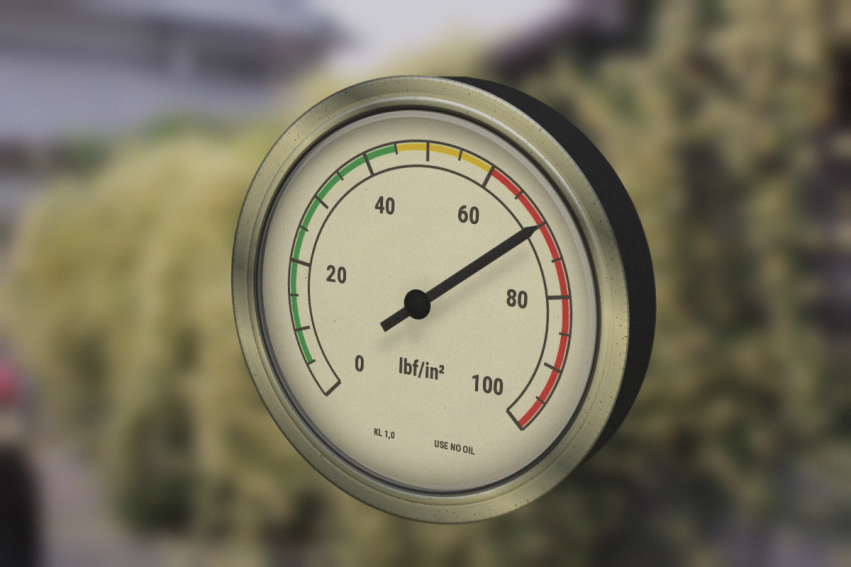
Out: psi 70
